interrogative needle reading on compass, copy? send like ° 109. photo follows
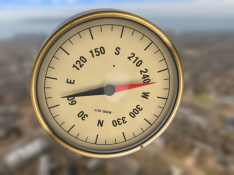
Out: ° 250
